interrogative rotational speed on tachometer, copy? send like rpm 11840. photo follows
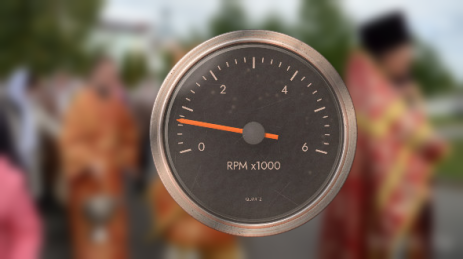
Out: rpm 700
